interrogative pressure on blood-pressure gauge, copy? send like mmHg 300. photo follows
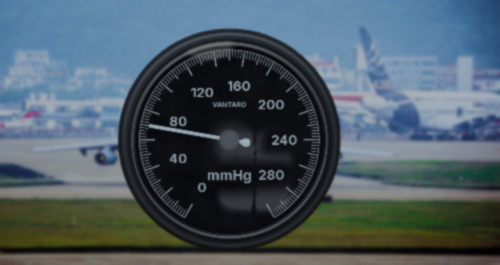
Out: mmHg 70
